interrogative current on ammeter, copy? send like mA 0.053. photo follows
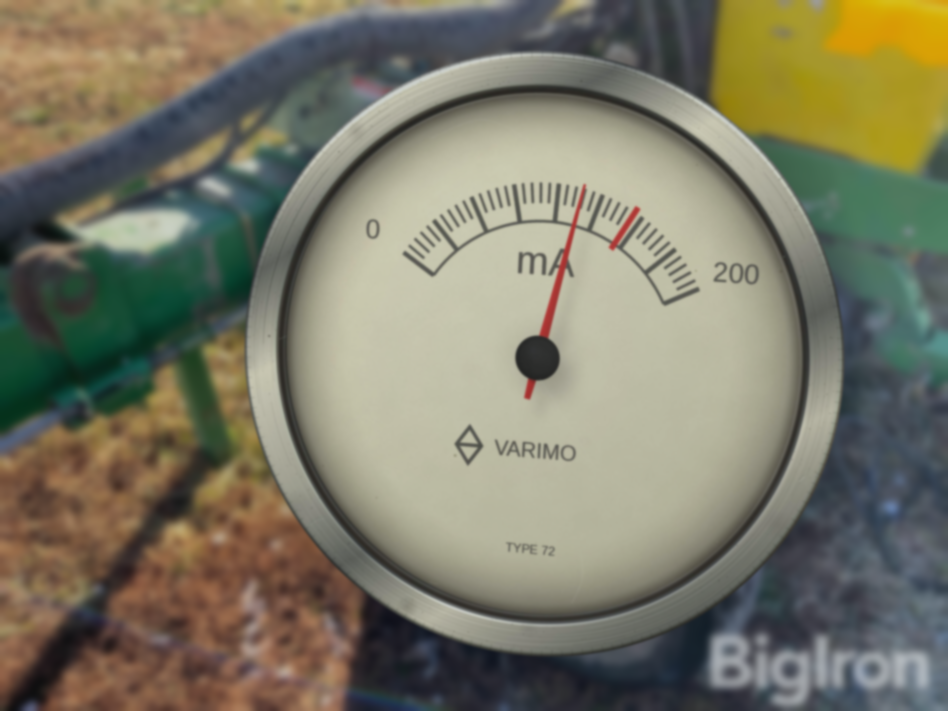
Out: mA 115
